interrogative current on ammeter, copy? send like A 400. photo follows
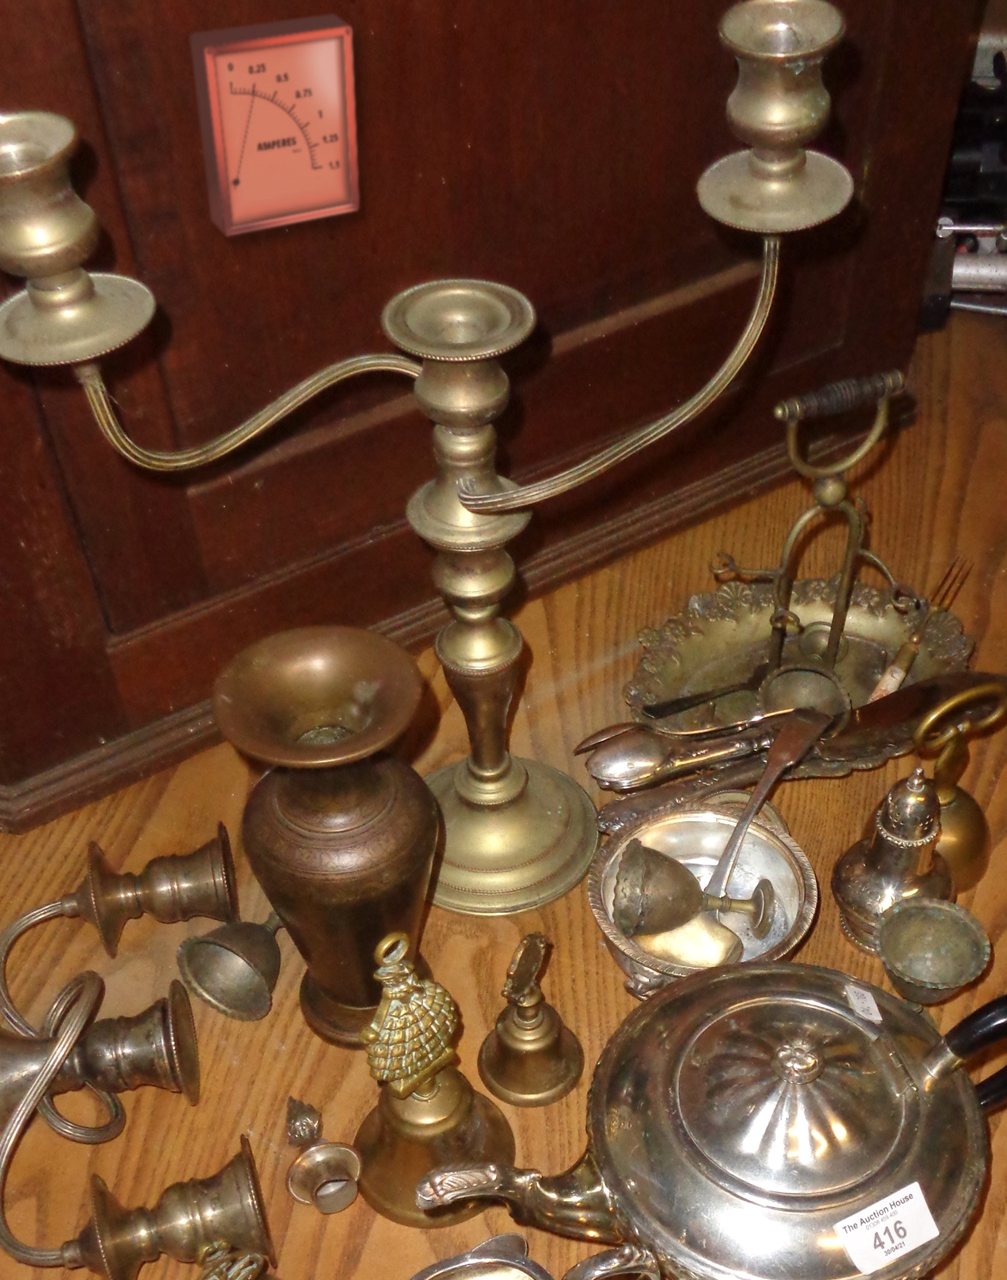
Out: A 0.25
